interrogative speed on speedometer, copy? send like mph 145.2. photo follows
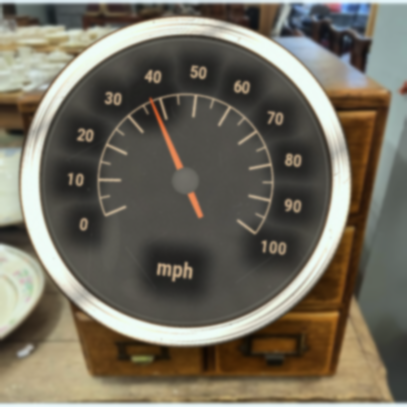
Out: mph 37.5
